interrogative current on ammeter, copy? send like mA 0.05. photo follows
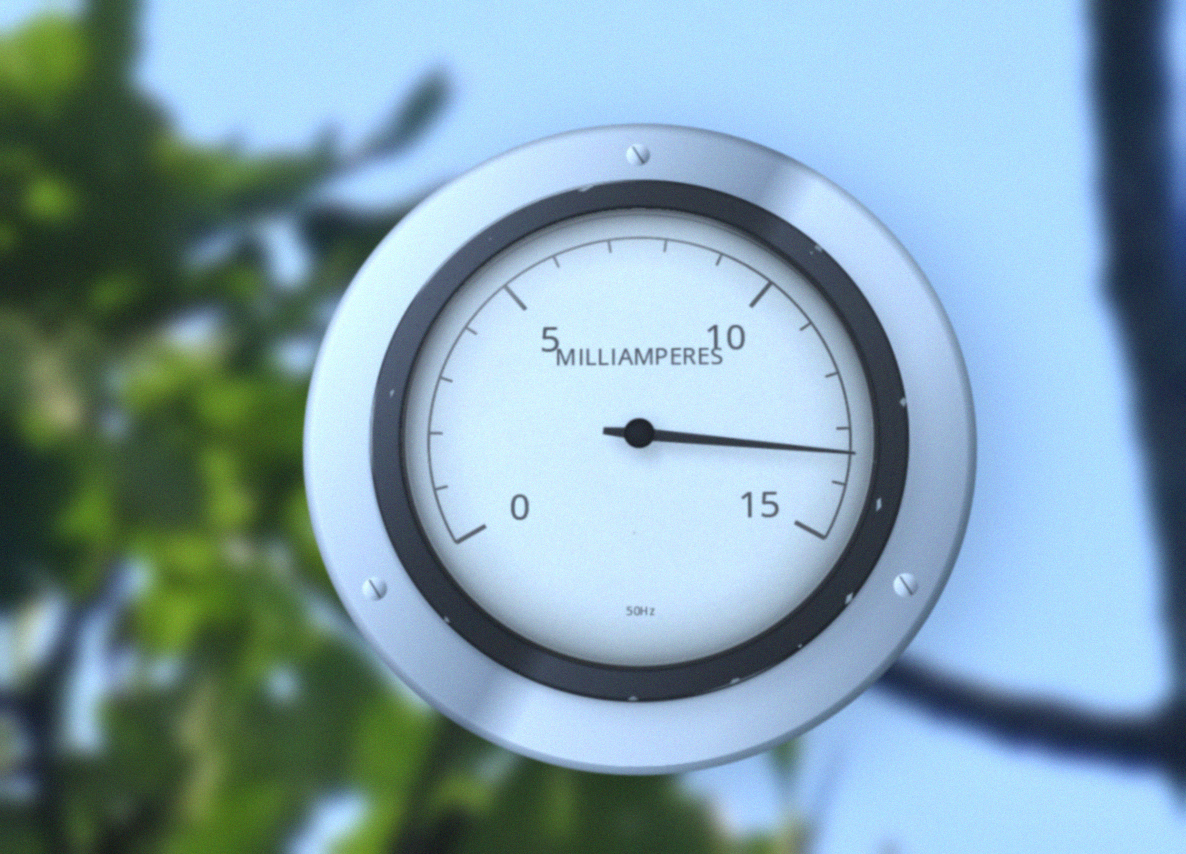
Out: mA 13.5
